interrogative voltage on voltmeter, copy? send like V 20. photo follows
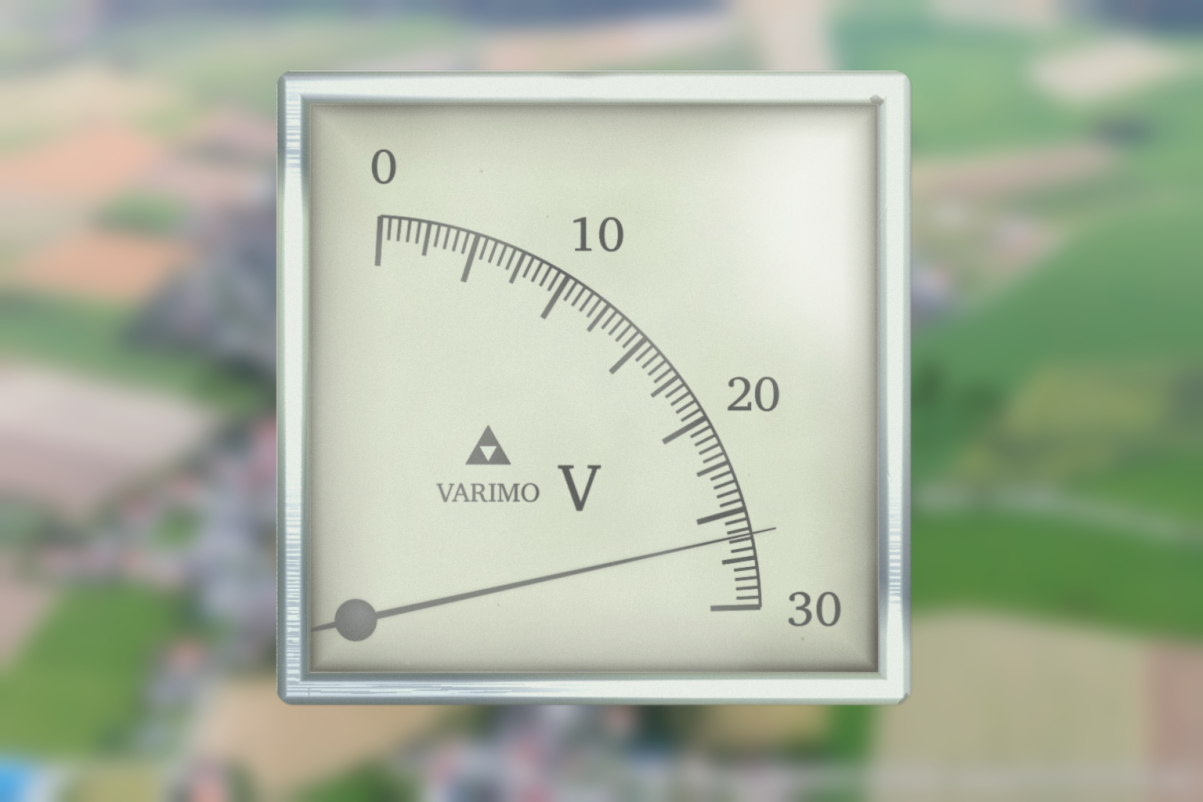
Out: V 26.25
